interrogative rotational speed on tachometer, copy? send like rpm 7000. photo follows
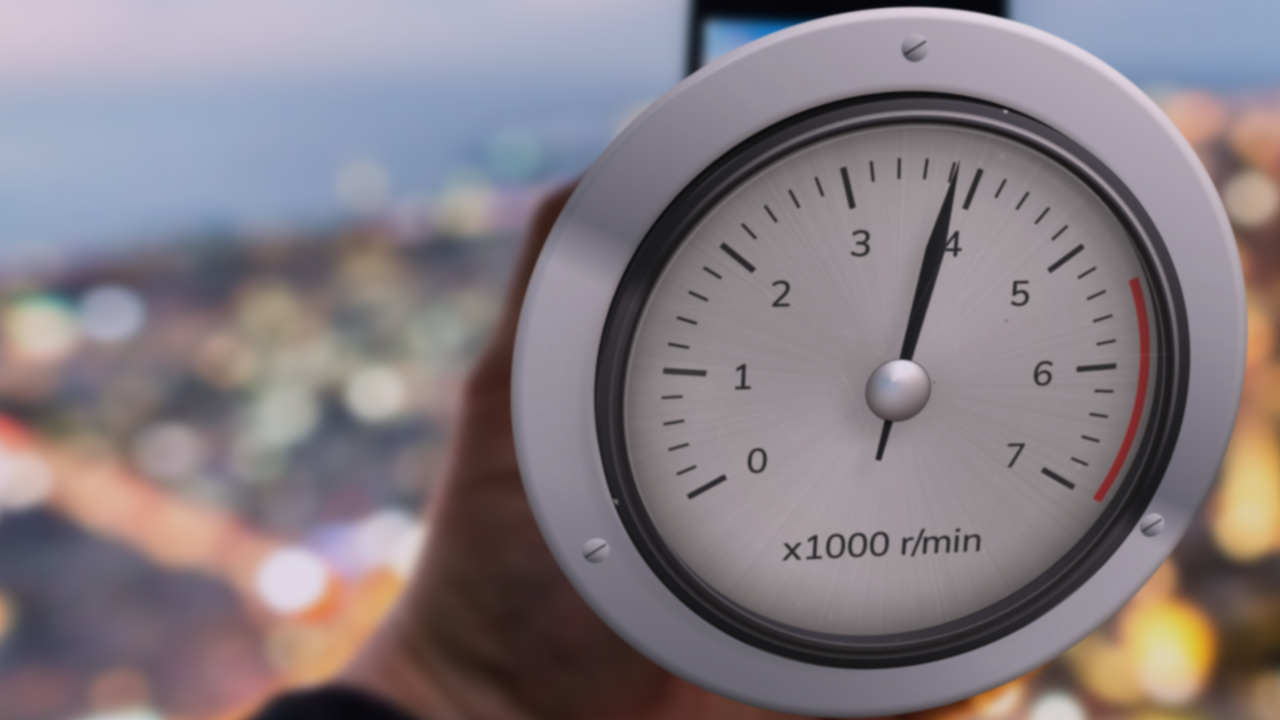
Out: rpm 3800
